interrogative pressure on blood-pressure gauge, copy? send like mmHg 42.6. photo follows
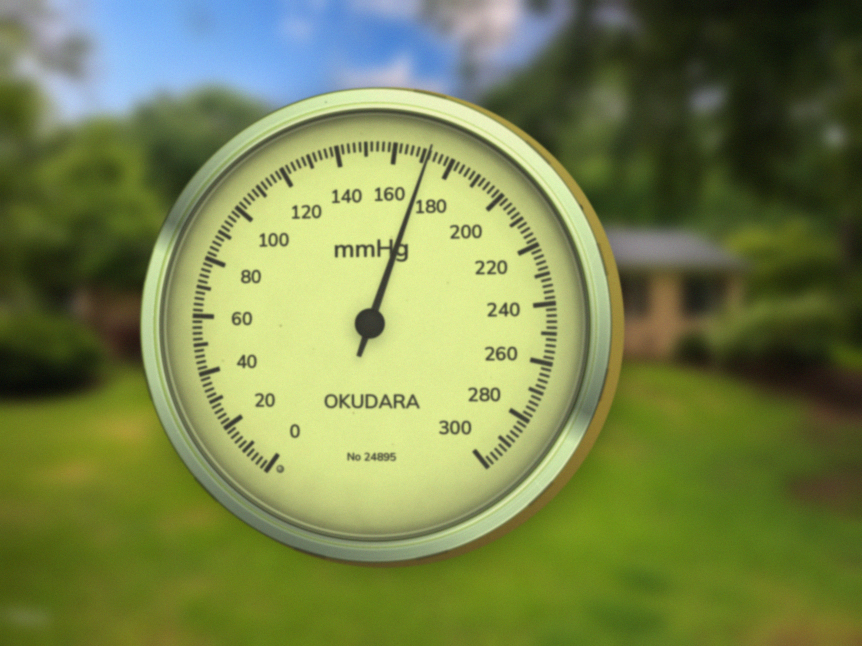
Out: mmHg 172
